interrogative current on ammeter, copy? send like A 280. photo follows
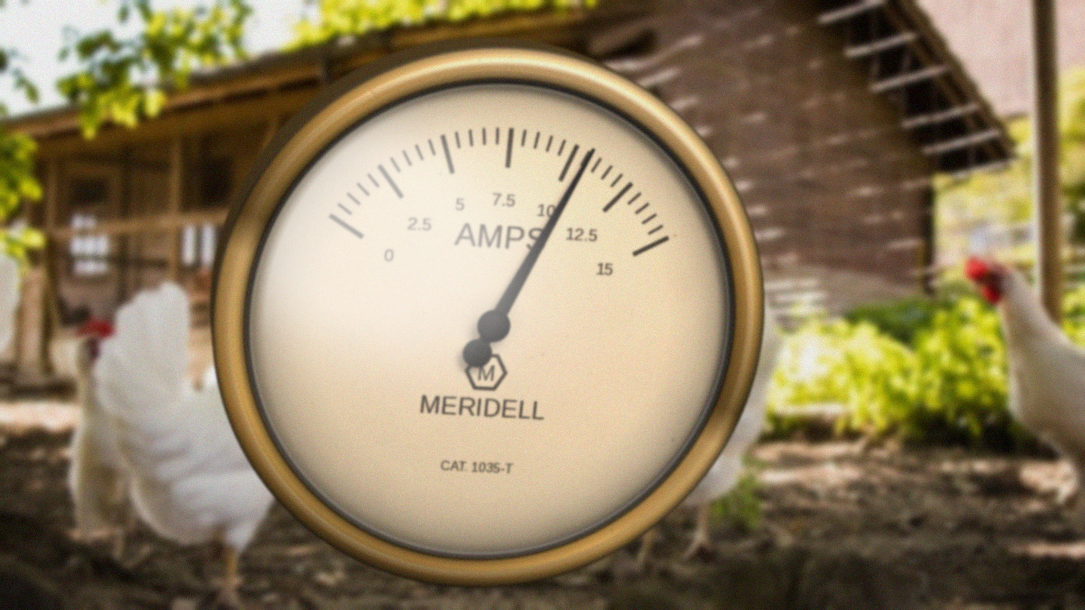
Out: A 10.5
